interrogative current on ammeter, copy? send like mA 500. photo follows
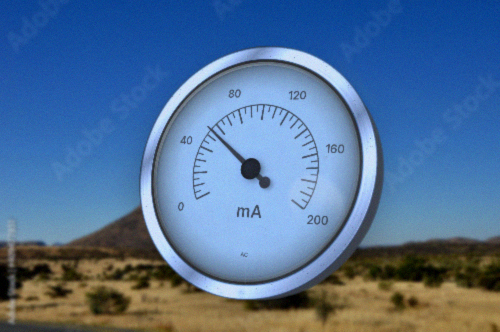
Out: mA 55
